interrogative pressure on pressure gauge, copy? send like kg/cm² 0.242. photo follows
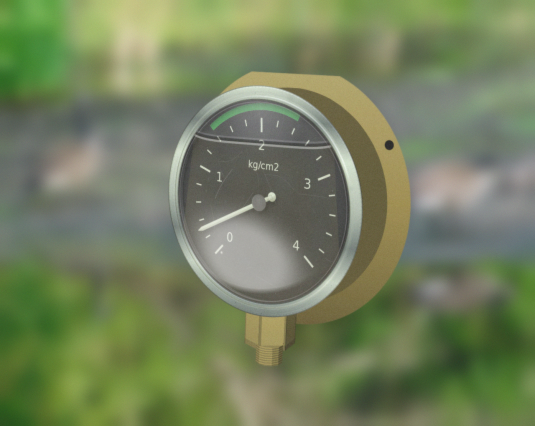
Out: kg/cm² 0.3
